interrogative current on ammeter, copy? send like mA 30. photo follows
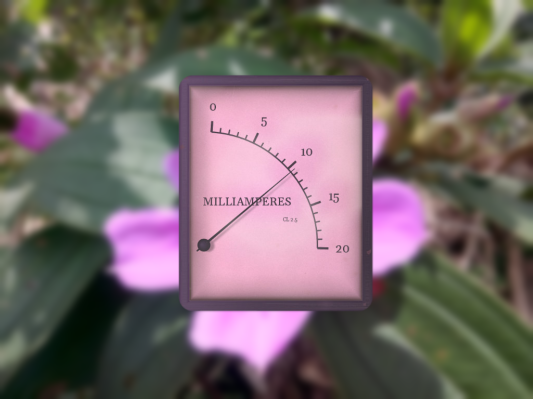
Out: mA 10.5
